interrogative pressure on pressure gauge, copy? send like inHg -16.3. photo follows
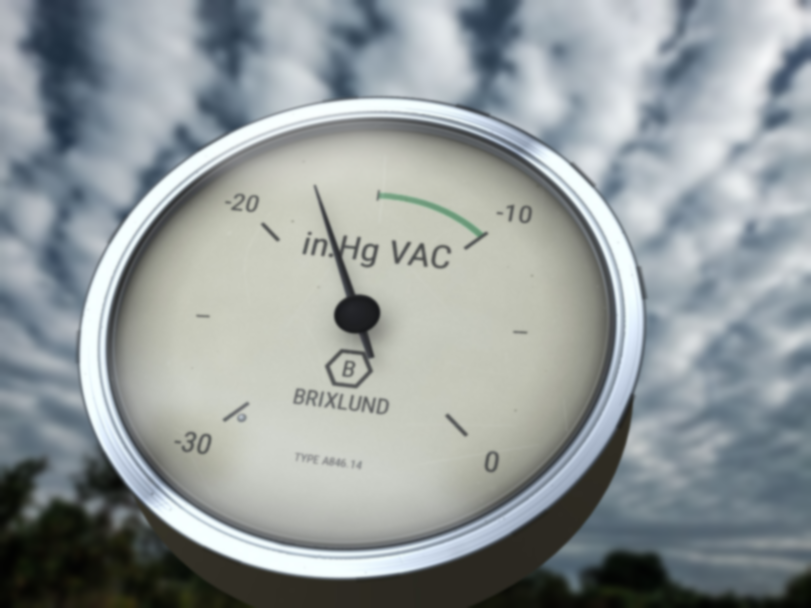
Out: inHg -17.5
